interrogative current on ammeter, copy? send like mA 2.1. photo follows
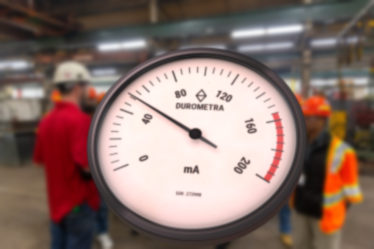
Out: mA 50
